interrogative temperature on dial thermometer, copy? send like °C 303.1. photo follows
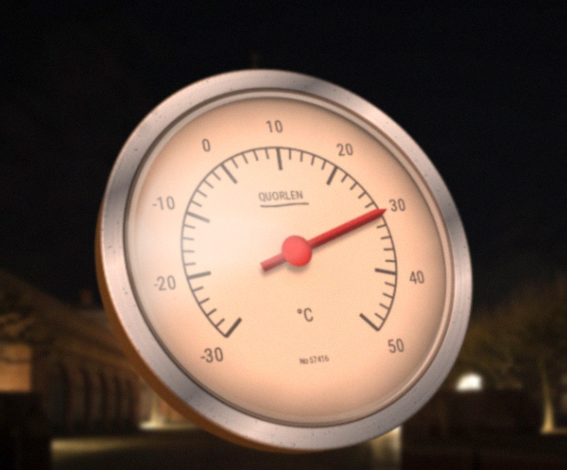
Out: °C 30
